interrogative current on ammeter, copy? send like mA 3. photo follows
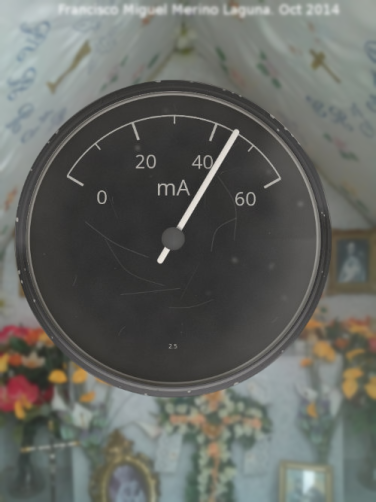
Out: mA 45
